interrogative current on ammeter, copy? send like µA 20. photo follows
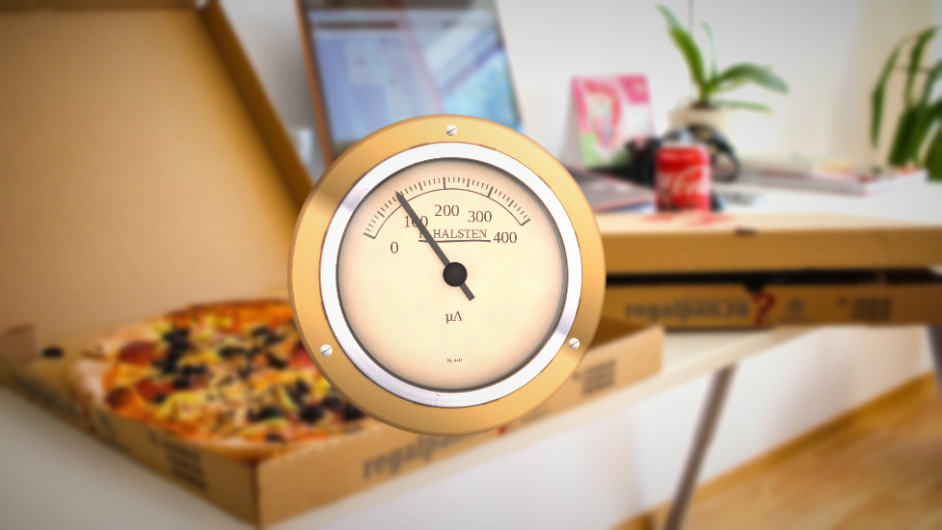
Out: µA 100
